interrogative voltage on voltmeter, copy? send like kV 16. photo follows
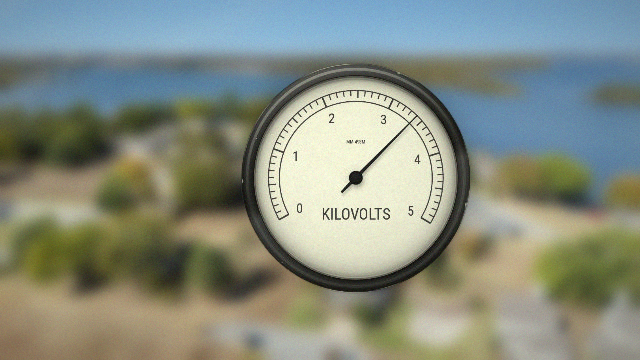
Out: kV 3.4
